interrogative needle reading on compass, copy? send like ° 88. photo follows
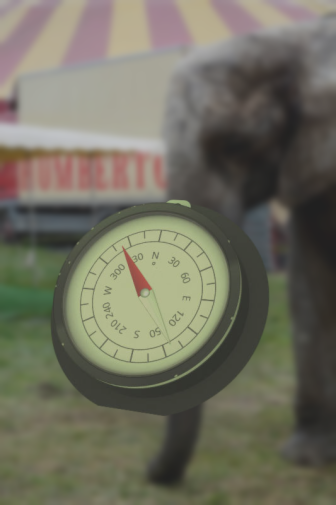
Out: ° 322.5
